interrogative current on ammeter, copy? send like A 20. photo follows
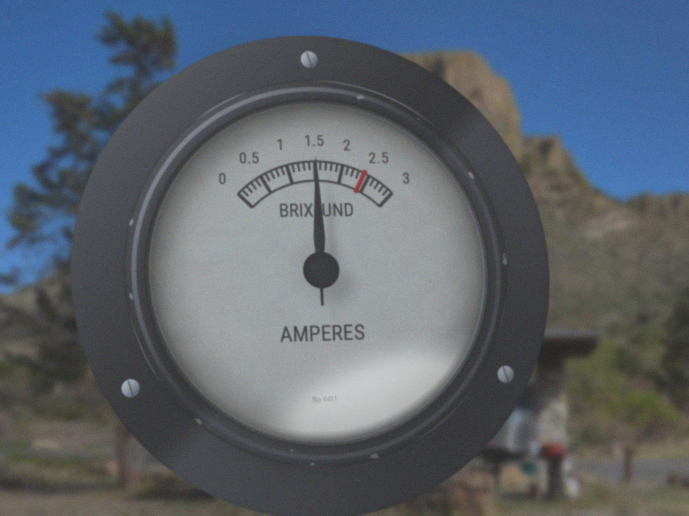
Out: A 1.5
